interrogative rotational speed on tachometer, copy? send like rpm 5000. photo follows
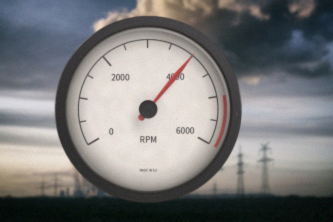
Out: rpm 4000
